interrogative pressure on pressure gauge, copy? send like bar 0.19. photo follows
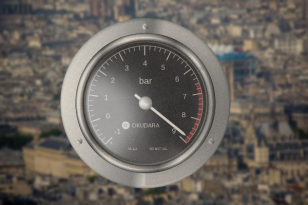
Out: bar 8.8
